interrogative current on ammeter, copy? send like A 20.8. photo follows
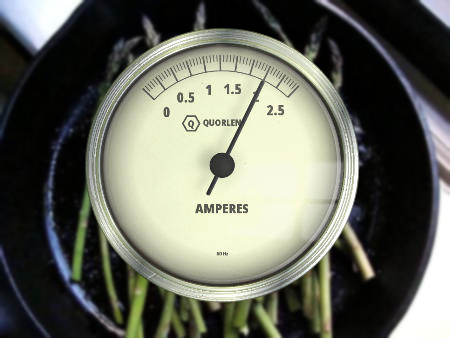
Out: A 2
